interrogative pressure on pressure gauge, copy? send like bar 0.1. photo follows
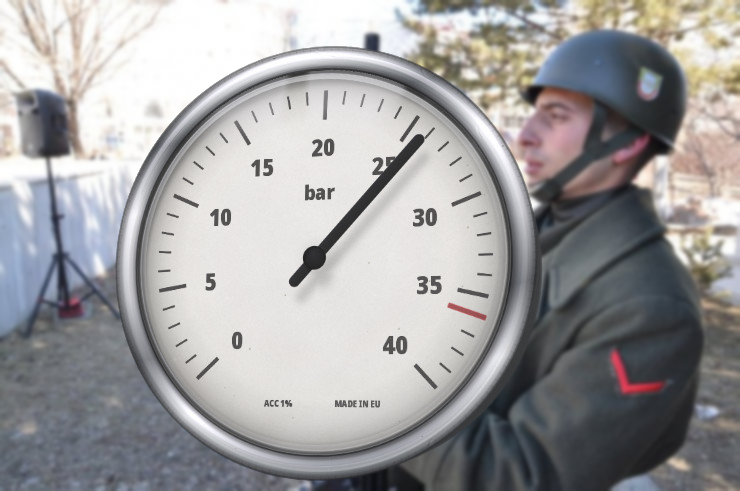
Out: bar 26
